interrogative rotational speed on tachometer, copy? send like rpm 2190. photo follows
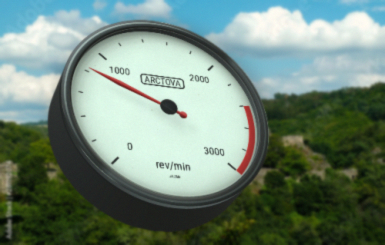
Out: rpm 800
